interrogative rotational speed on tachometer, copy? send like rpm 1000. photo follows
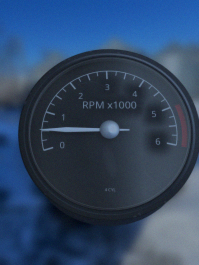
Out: rpm 500
